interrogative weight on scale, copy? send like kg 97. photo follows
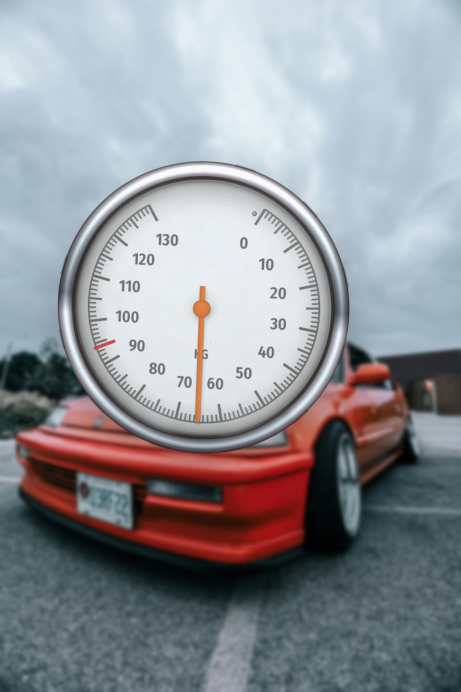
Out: kg 65
